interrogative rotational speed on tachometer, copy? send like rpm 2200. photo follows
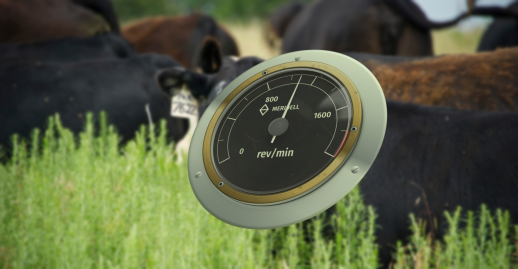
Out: rpm 1100
